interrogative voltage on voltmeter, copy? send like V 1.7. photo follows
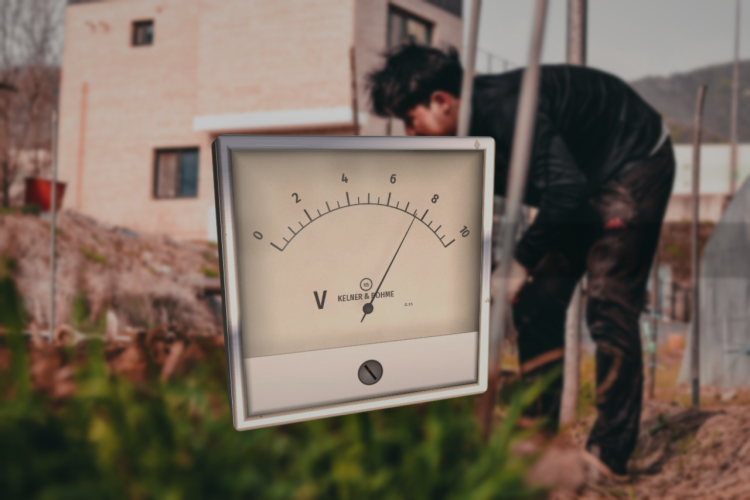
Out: V 7.5
